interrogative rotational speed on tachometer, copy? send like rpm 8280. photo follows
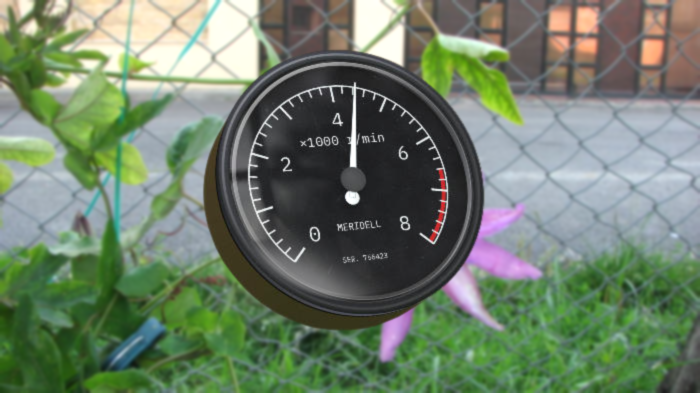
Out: rpm 4400
